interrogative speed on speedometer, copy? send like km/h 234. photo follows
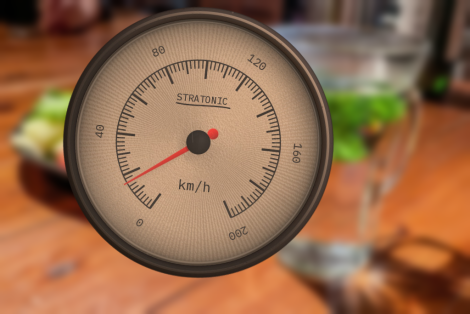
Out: km/h 16
